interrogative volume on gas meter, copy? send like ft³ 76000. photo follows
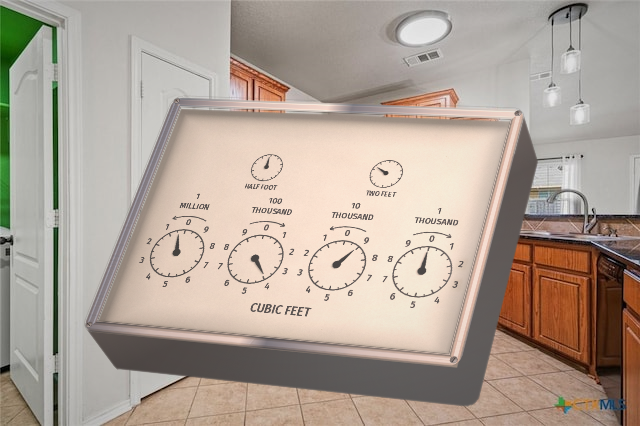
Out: ft³ 39000
